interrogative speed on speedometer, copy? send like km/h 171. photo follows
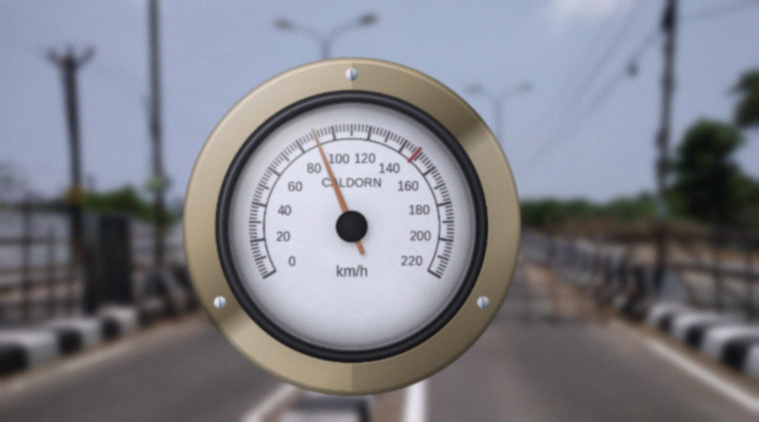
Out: km/h 90
